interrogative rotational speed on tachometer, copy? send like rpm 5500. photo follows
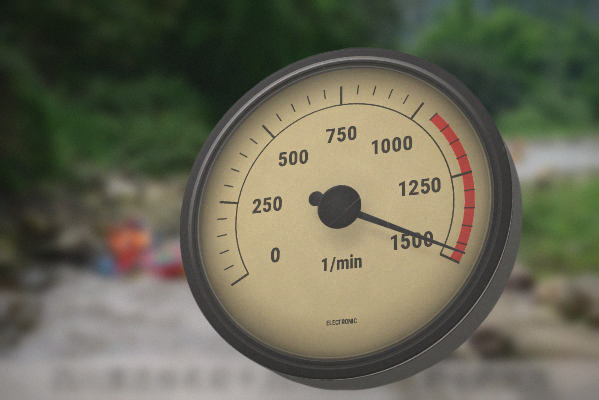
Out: rpm 1475
